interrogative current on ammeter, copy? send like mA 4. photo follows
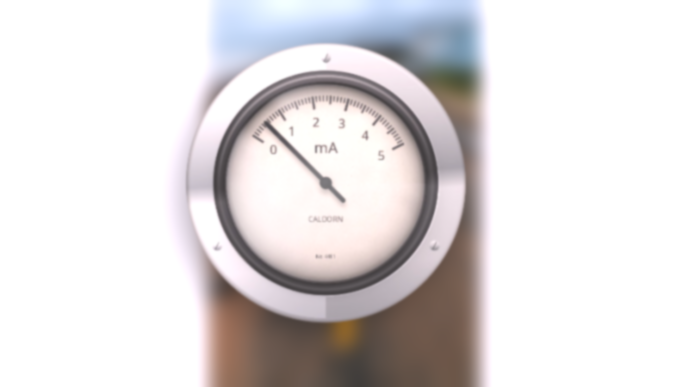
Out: mA 0.5
